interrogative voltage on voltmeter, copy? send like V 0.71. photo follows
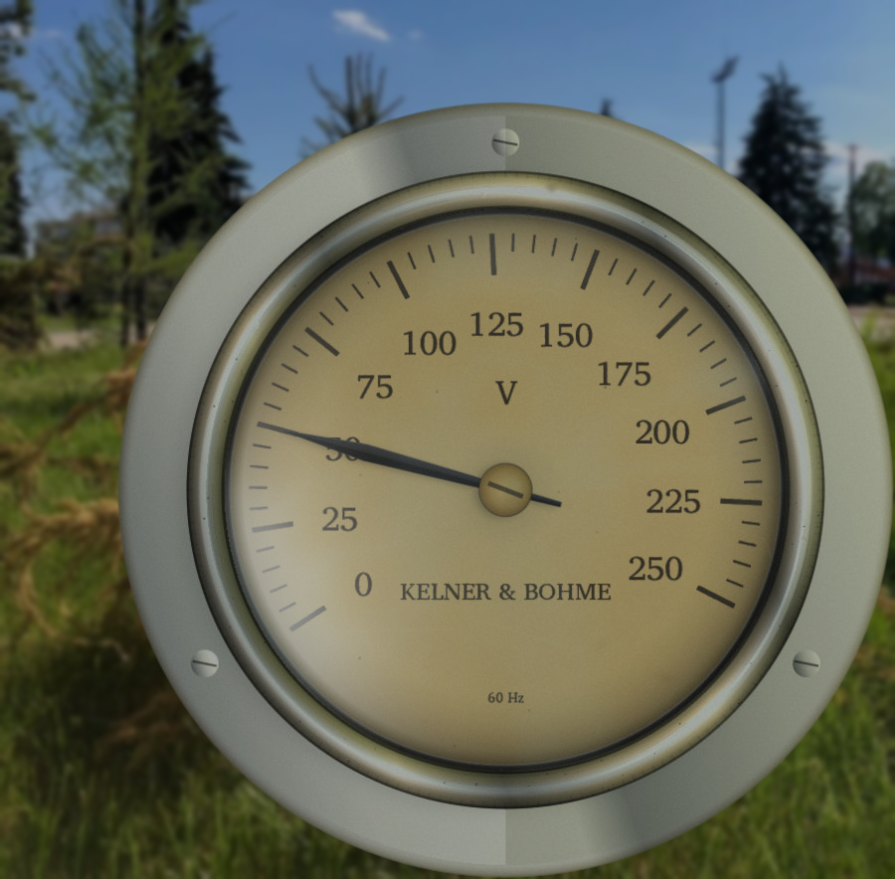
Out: V 50
